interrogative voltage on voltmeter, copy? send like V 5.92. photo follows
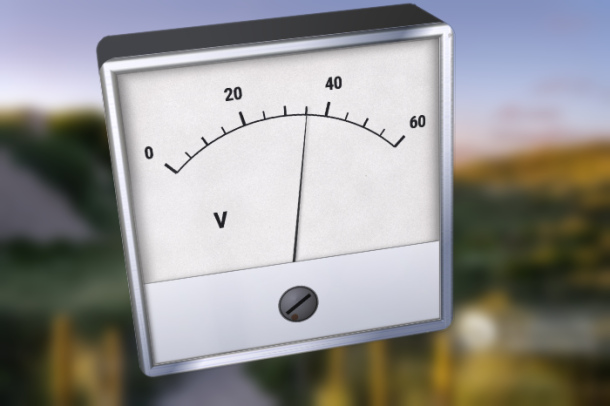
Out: V 35
